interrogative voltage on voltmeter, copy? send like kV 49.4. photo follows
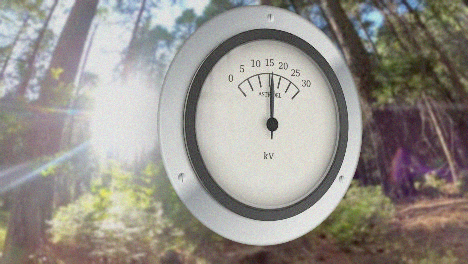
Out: kV 15
